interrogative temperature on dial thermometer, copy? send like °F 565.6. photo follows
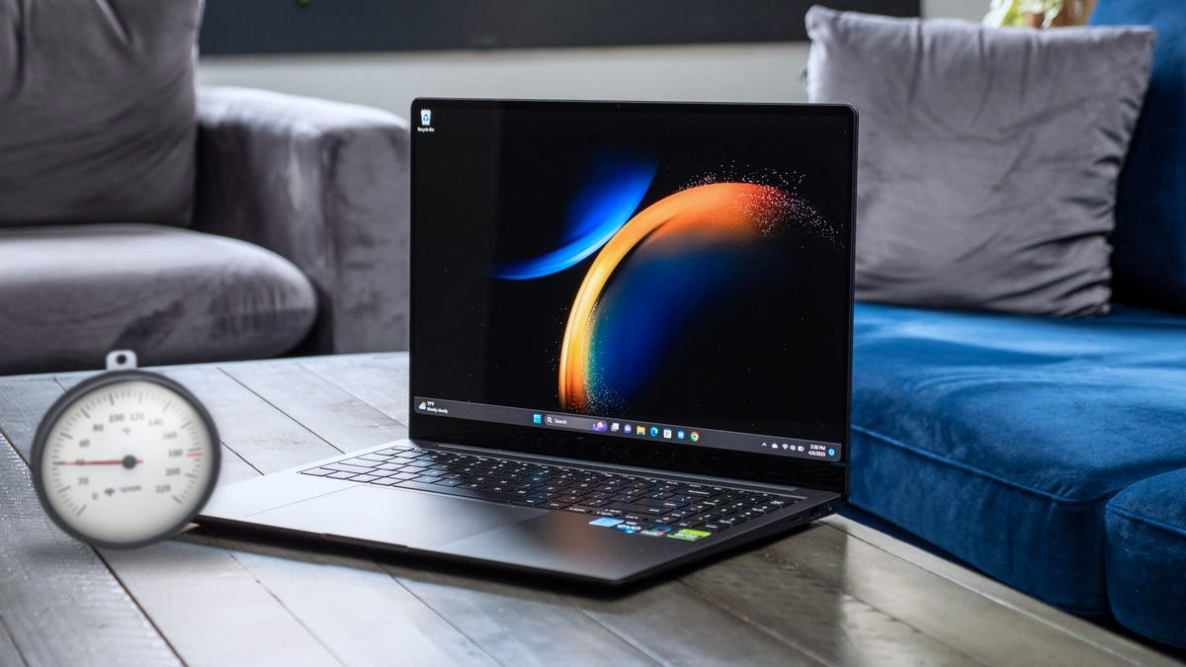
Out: °F 40
